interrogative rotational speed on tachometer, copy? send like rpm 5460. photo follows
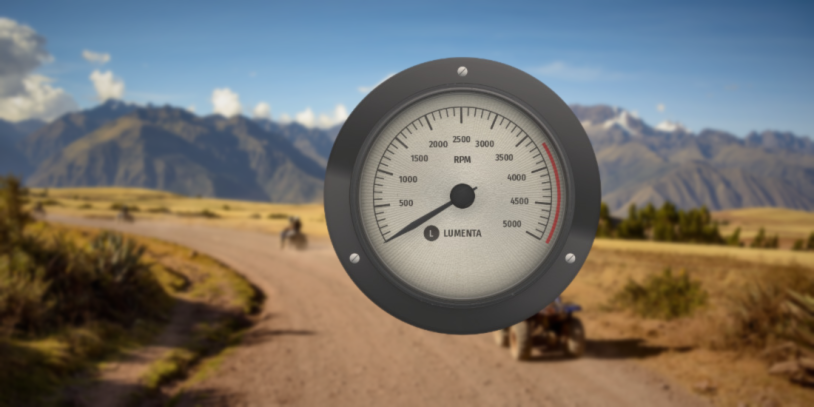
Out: rpm 0
